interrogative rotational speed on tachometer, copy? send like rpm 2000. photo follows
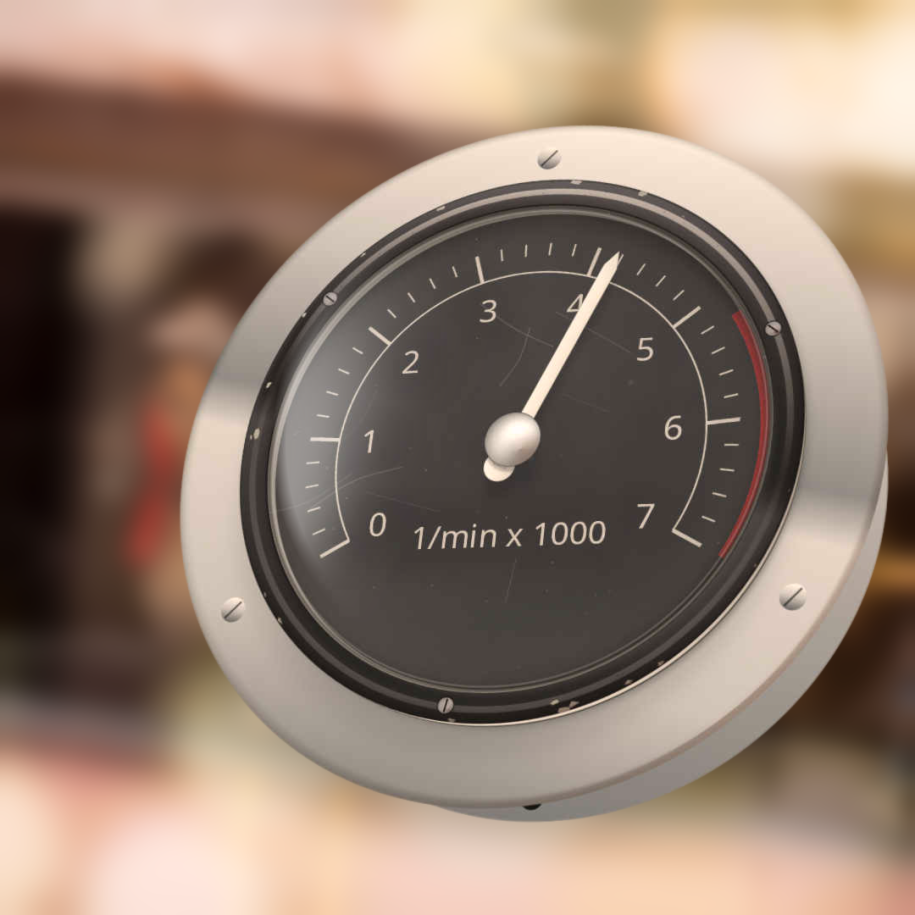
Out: rpm 4200
